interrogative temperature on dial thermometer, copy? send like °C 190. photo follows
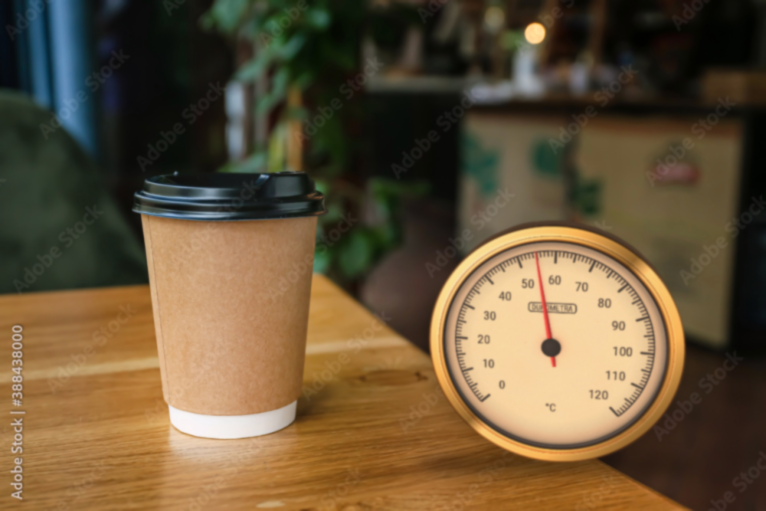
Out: °C 55
